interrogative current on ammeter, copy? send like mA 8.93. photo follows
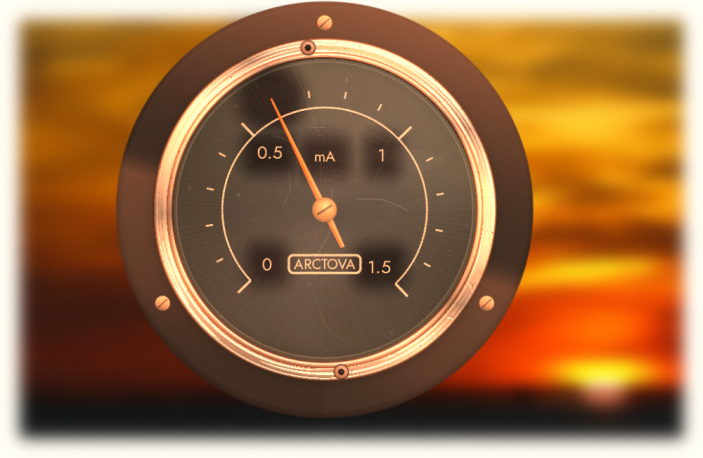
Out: mA 0.6
